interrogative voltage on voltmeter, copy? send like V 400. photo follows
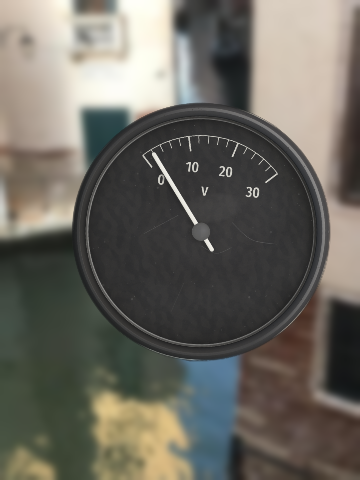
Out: V 2
